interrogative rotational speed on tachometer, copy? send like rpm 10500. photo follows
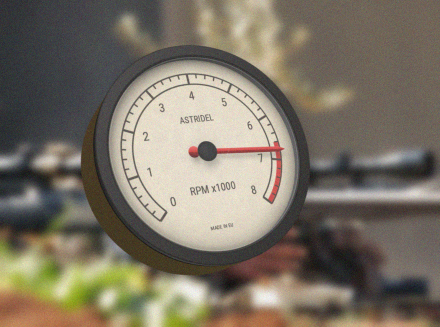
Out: rpm 6800
